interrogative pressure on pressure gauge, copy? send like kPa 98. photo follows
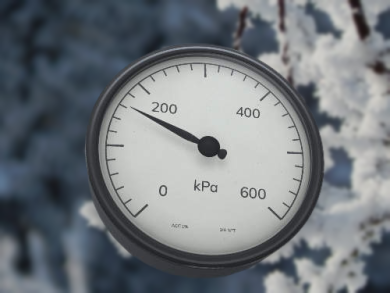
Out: kPa 160
